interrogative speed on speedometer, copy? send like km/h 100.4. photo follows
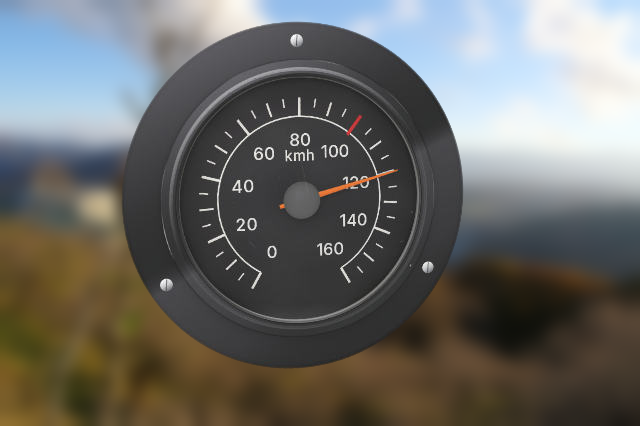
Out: km/h 120
